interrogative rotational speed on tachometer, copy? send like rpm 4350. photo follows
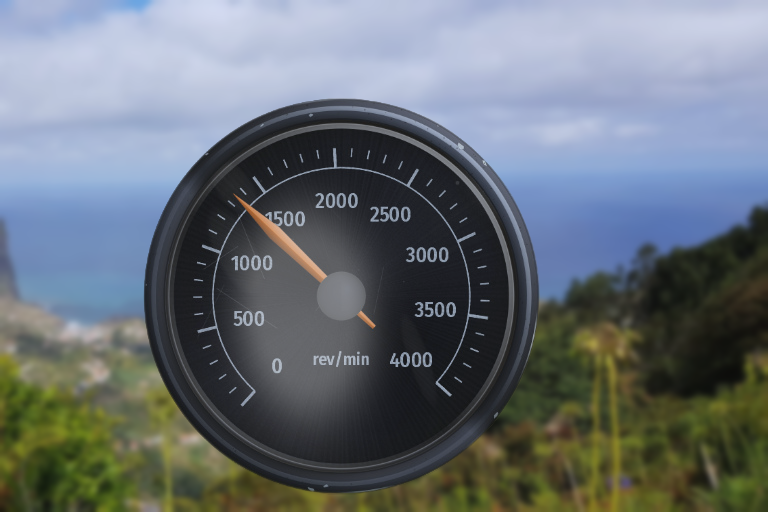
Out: rpm 1350
